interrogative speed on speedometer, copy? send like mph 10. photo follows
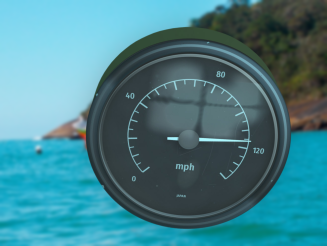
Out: mph 115
